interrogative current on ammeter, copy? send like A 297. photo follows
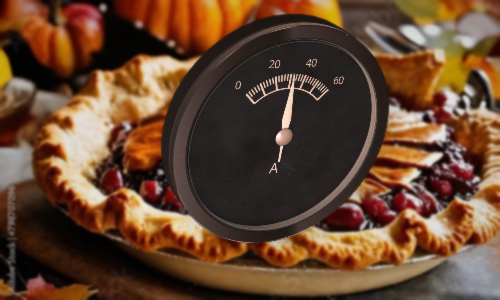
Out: A 30
